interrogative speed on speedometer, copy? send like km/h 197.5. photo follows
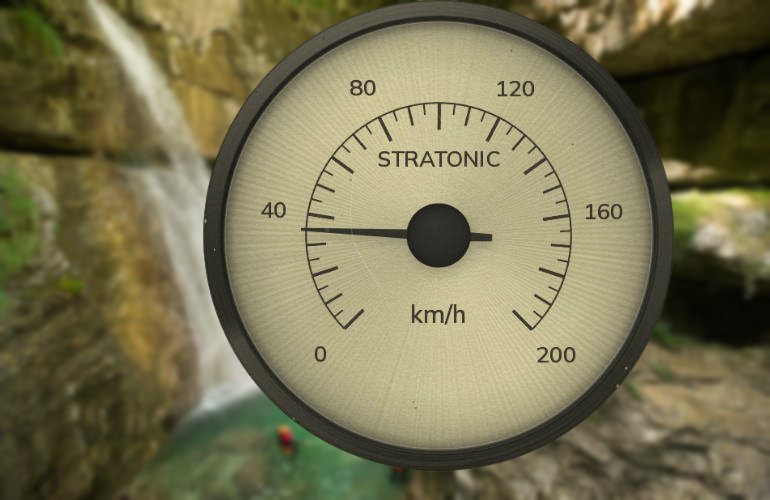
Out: km/h 35
